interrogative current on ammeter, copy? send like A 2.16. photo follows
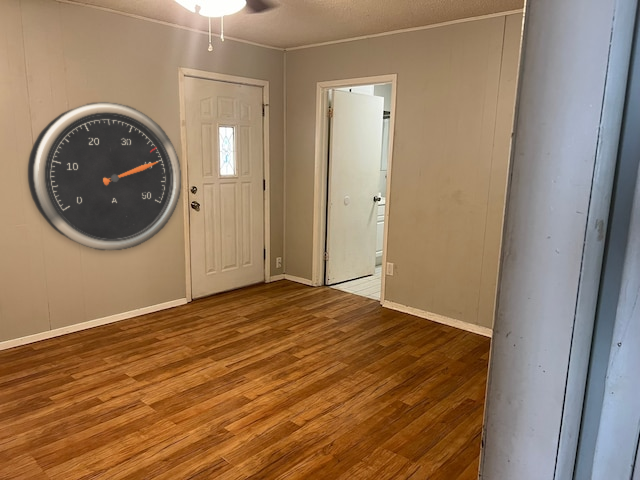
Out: A 40
